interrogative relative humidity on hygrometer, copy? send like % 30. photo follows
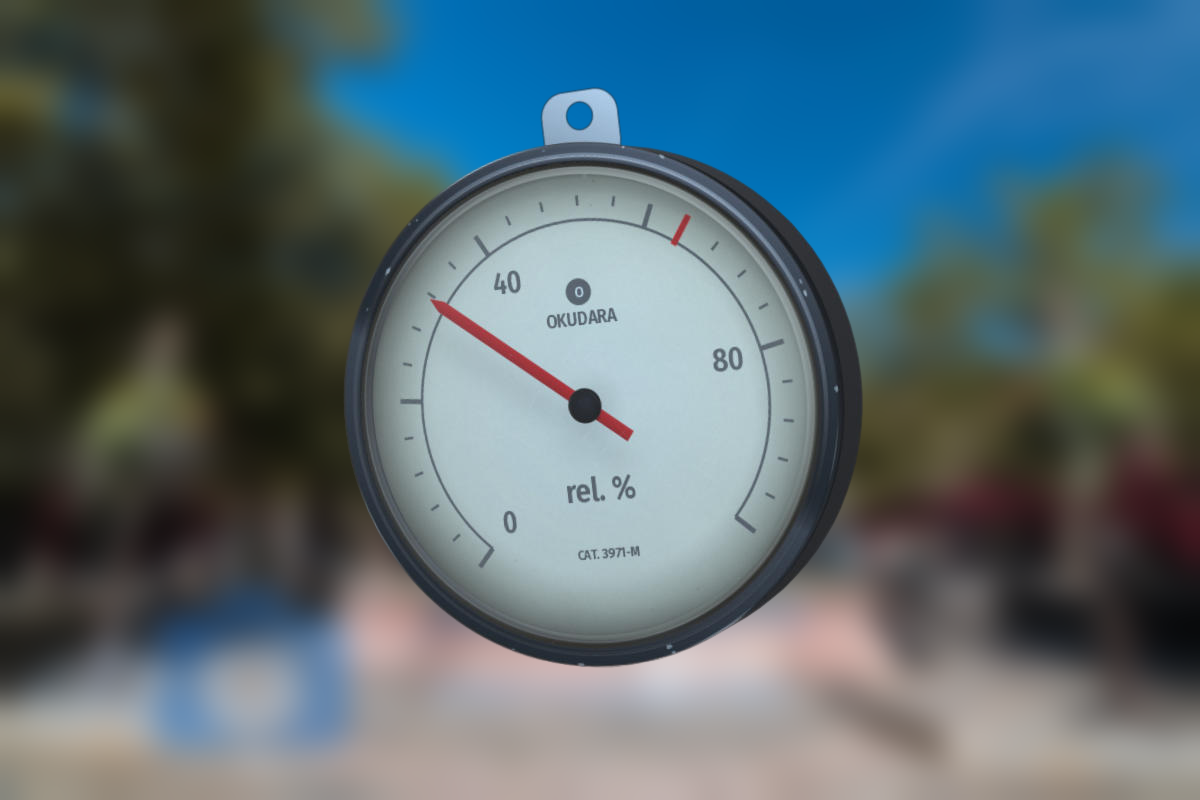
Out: % 32
